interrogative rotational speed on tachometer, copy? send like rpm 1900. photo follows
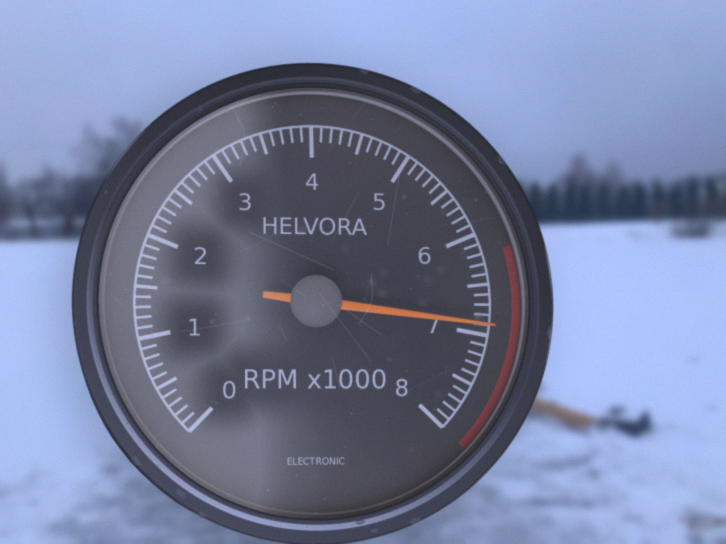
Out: rpm 6900
